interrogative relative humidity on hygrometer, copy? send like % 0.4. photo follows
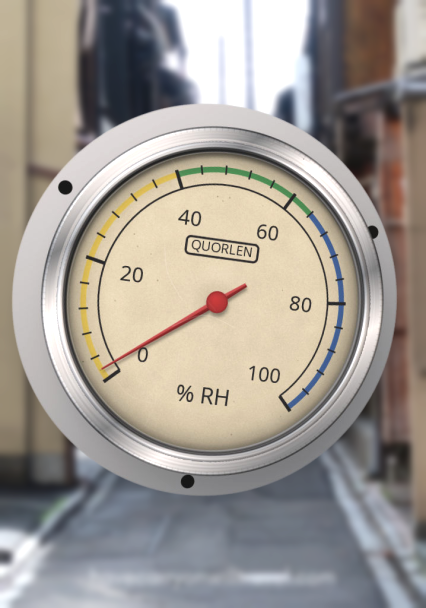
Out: % 2
